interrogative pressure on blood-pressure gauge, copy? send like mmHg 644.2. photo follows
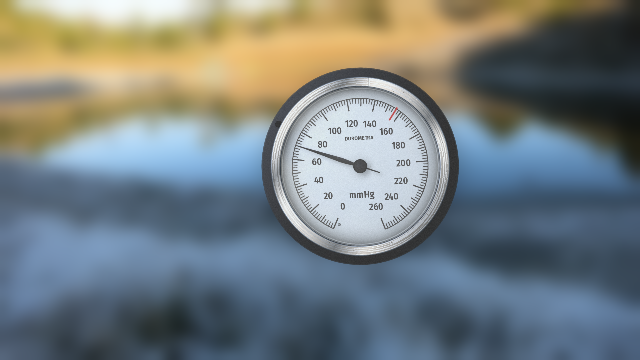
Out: mmHg 70
